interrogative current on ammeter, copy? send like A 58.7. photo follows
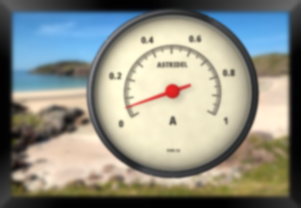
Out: A 0.05
